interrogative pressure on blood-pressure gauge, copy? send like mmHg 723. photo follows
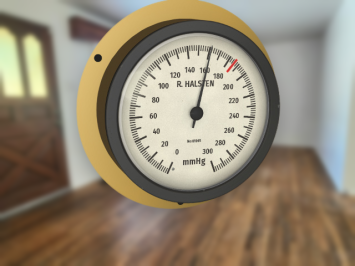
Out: mmHg 160
